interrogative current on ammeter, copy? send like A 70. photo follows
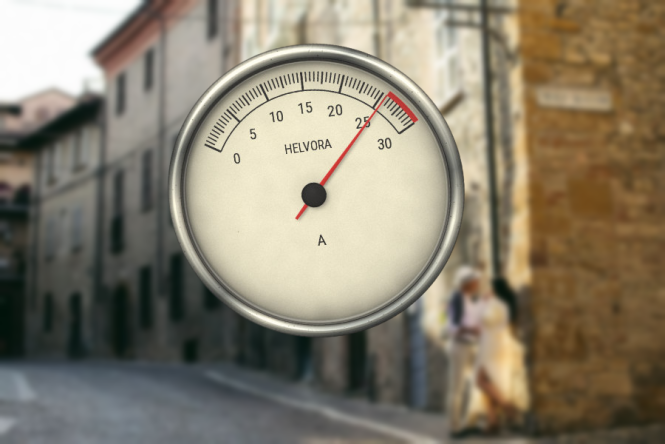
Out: A 25.5
